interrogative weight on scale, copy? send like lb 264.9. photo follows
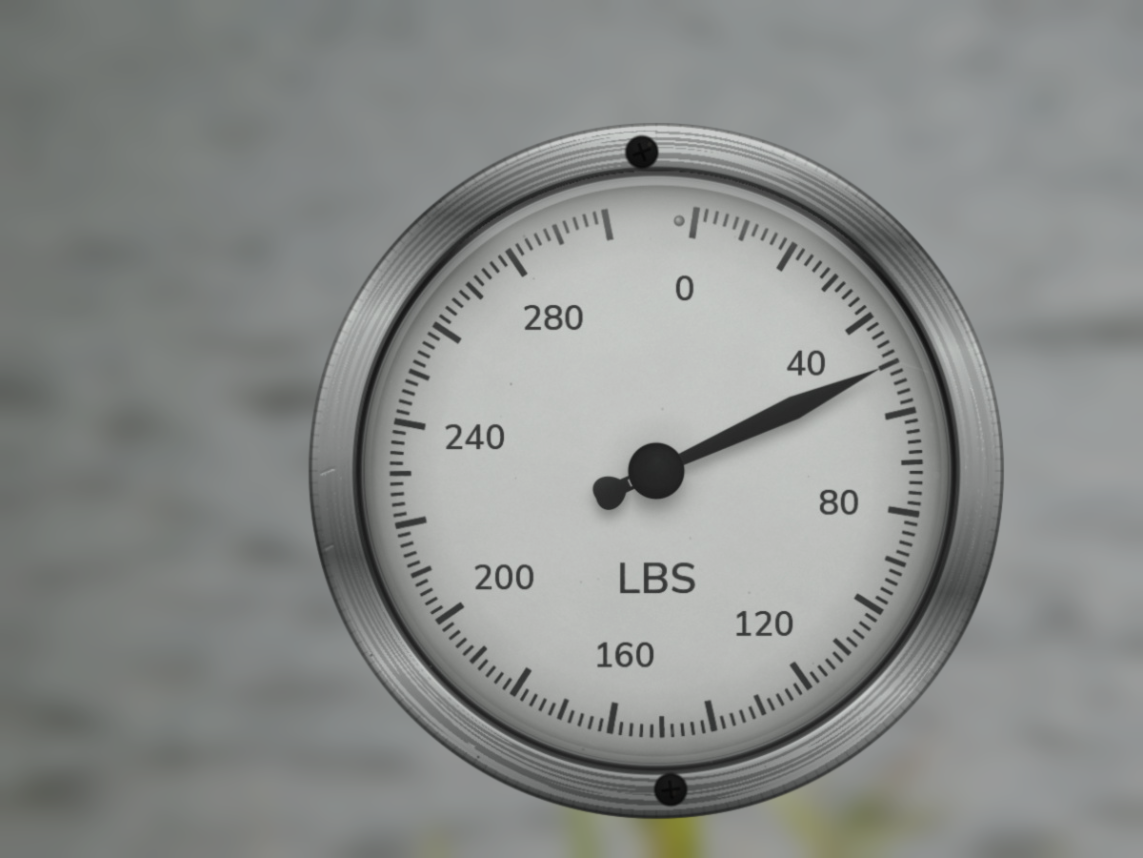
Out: lb 50
